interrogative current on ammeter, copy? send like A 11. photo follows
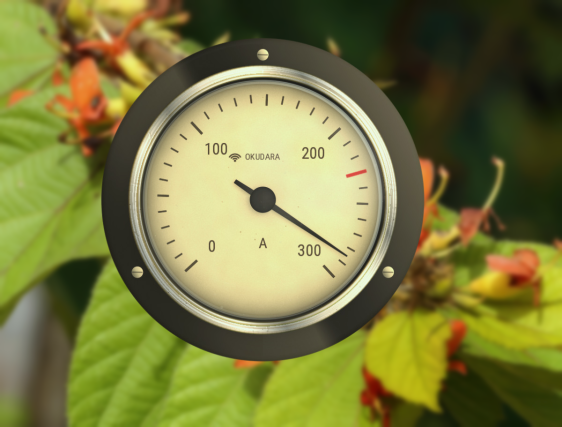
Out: A 285
